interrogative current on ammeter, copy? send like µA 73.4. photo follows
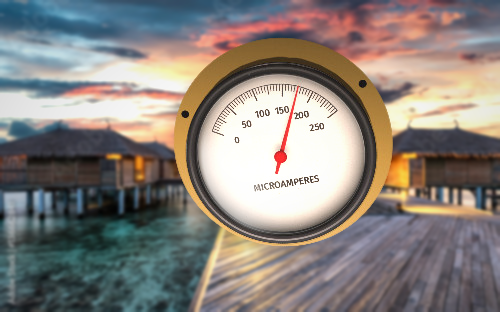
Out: µA 175
